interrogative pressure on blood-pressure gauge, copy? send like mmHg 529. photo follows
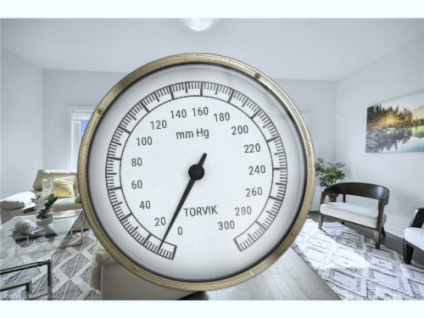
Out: mmHg 10
